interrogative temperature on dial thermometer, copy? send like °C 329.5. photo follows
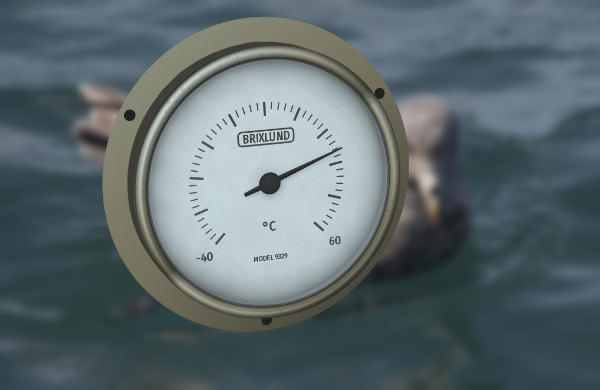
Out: °C 36
